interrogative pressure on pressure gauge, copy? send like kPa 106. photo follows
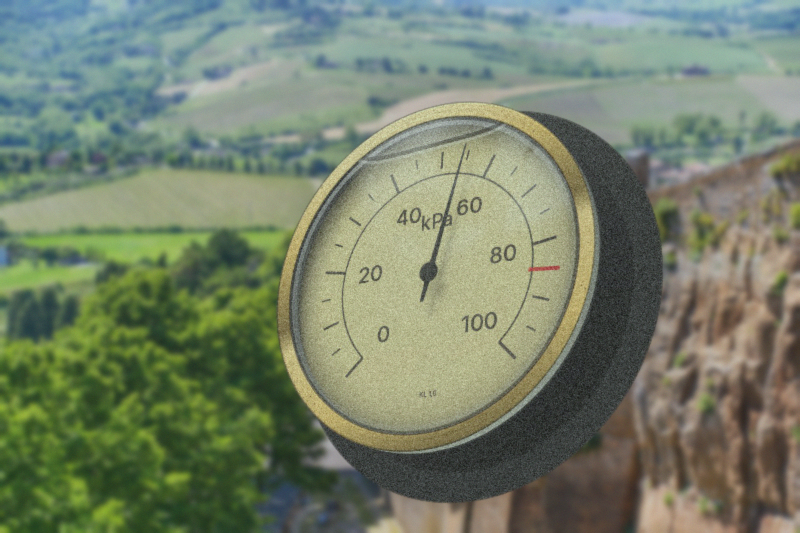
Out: kPa 55
